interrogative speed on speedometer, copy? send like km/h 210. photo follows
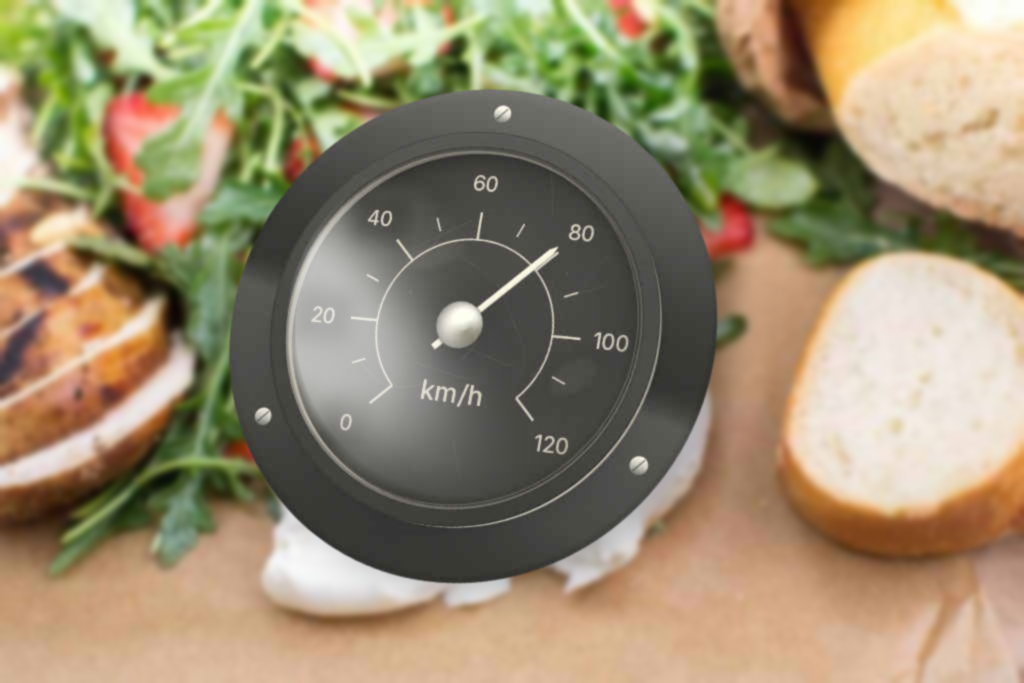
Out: km/h 80
